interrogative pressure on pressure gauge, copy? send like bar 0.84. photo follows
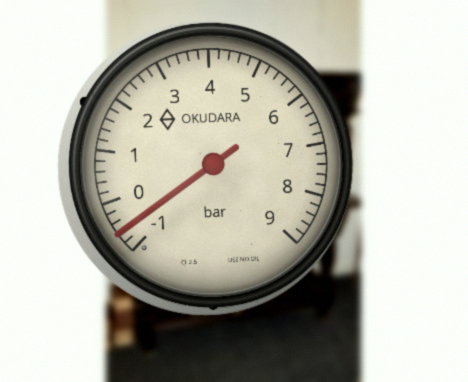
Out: bar -0.6
